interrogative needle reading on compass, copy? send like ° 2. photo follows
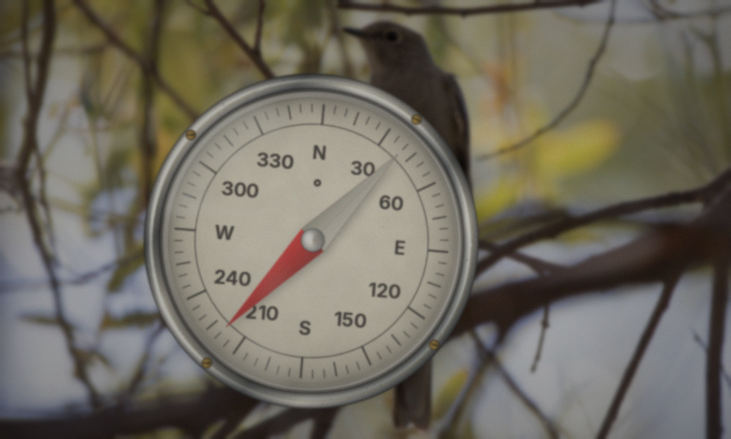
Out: ° 220
